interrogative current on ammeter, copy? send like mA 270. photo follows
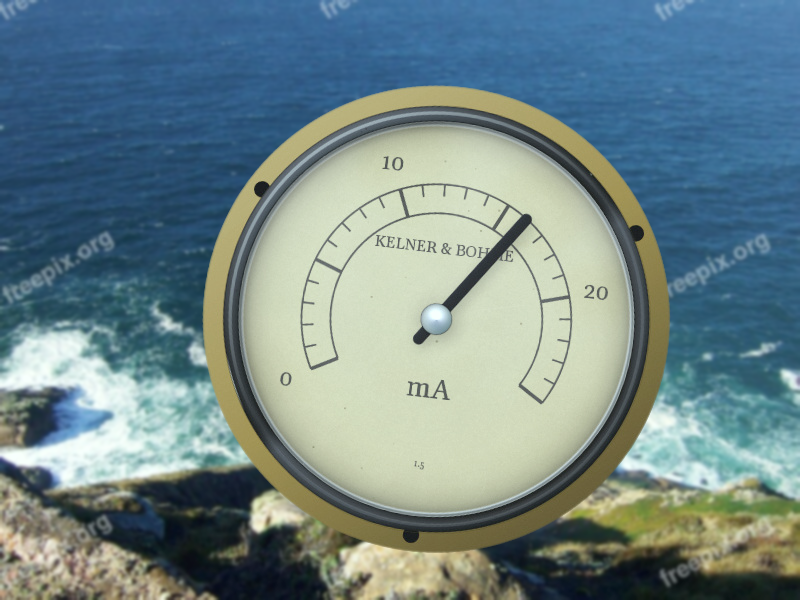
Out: mA 16
